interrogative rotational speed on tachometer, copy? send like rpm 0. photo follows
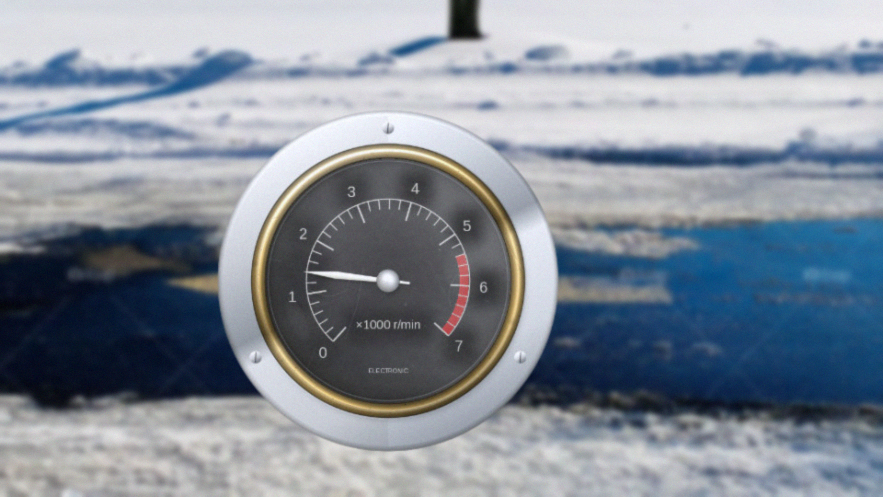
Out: rpm 1400
